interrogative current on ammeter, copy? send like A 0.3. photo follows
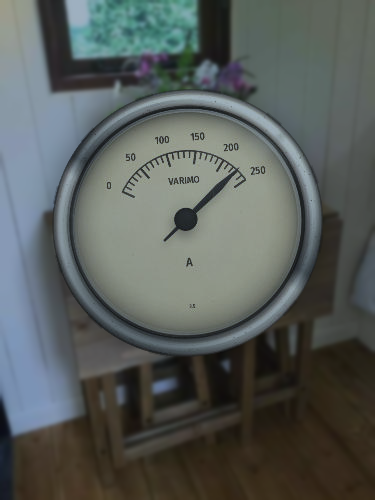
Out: A 230
